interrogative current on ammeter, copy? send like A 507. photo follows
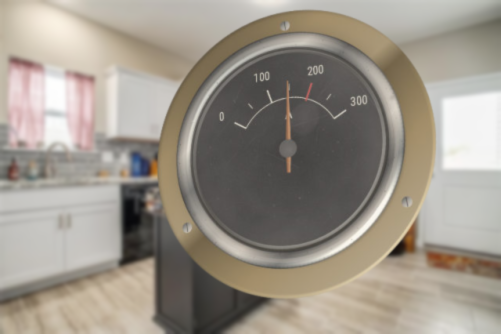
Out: A 150
